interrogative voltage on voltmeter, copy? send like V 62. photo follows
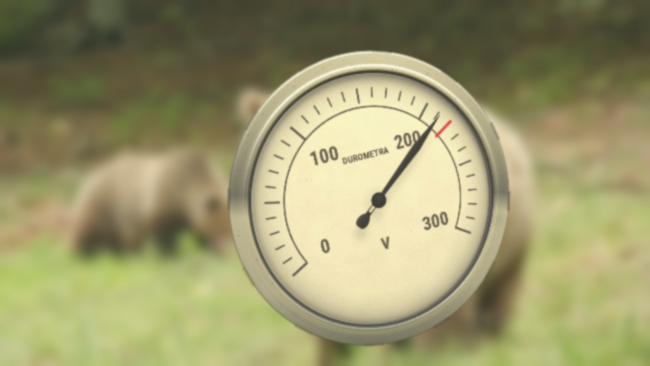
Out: V 210
